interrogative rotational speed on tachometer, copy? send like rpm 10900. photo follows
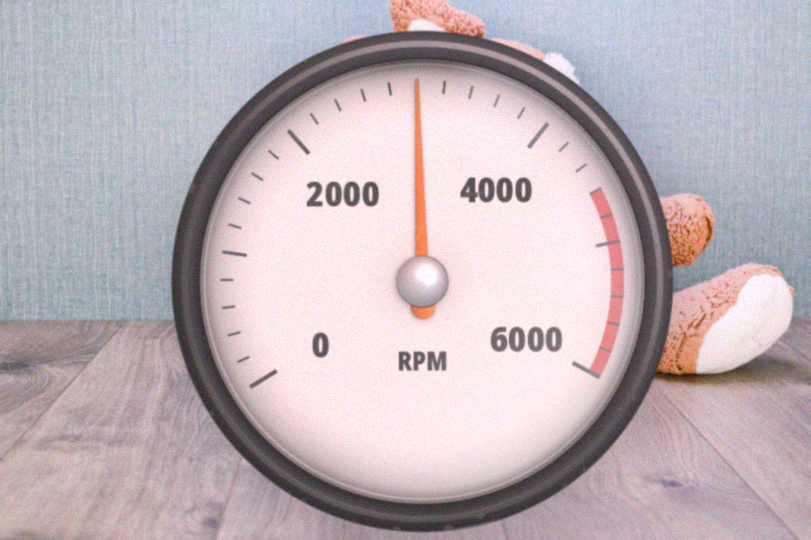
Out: rpm 3000
